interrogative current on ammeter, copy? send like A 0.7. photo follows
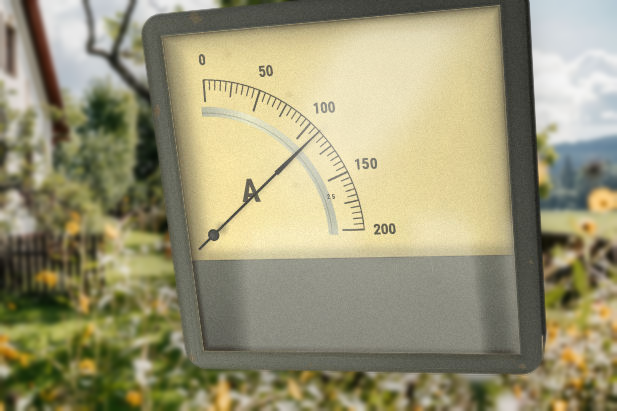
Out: A 110
